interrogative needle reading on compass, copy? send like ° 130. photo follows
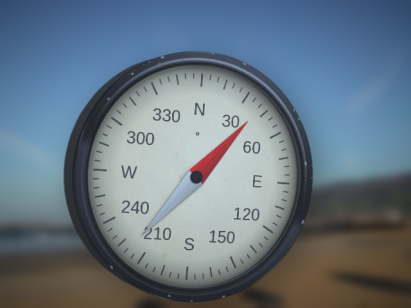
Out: ° 40
